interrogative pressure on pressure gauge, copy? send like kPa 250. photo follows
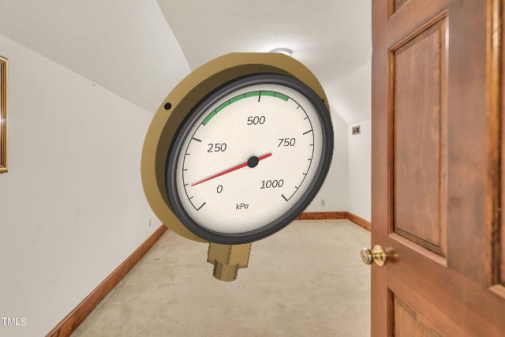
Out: kPa 100
